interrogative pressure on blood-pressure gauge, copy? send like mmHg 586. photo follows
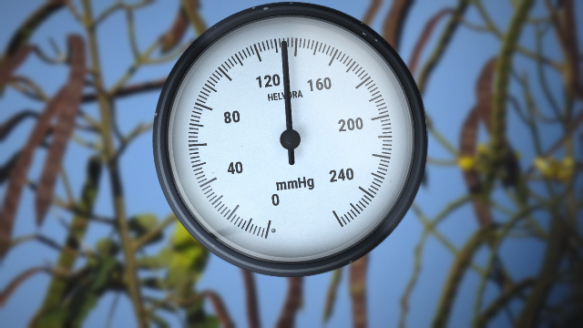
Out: mmHg 134
